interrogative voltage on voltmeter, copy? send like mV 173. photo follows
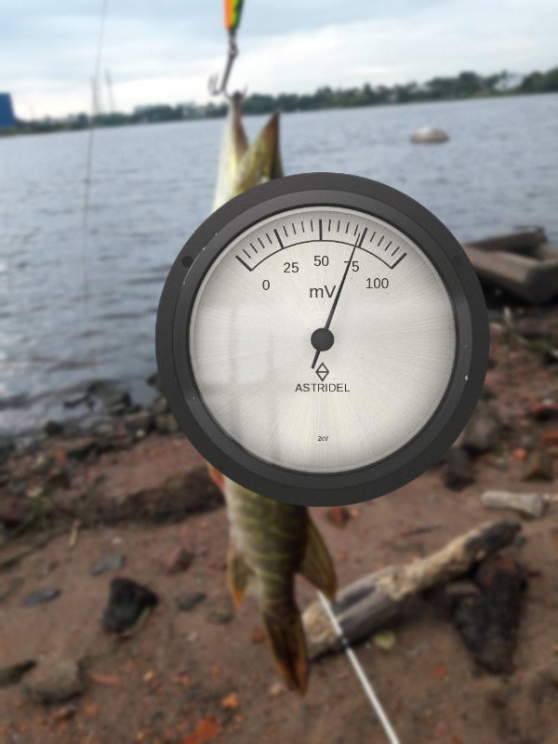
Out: mV 72.5
